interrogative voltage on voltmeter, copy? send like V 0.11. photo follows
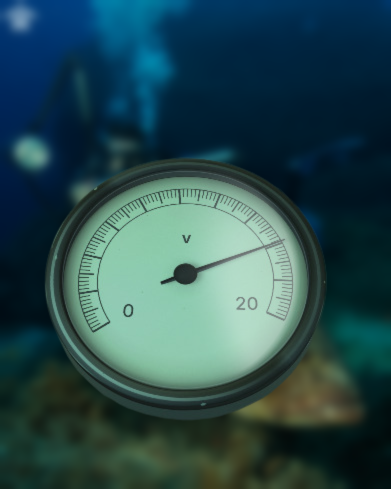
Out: V 16
